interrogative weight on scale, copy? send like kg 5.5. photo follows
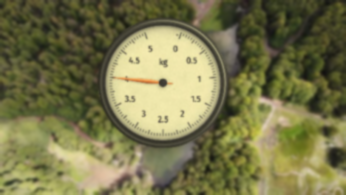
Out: kg 4
